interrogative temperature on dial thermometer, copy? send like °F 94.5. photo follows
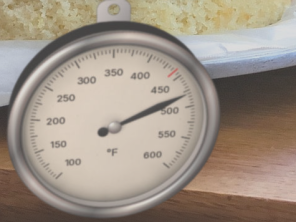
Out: °F 475
